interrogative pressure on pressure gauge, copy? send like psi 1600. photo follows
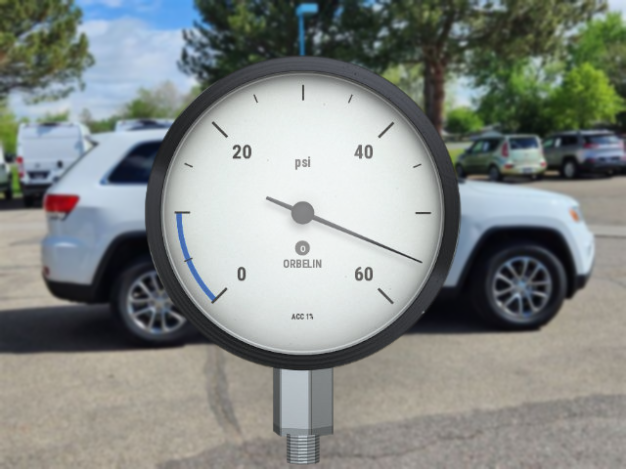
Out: psi 55
